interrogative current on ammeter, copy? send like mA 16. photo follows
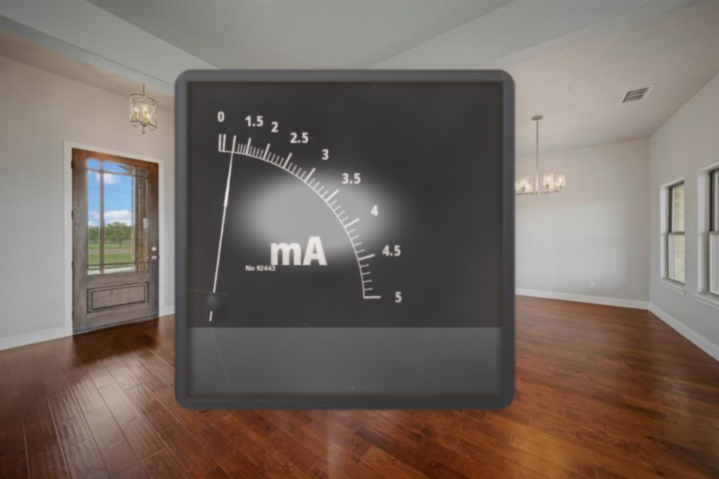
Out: mA 1
